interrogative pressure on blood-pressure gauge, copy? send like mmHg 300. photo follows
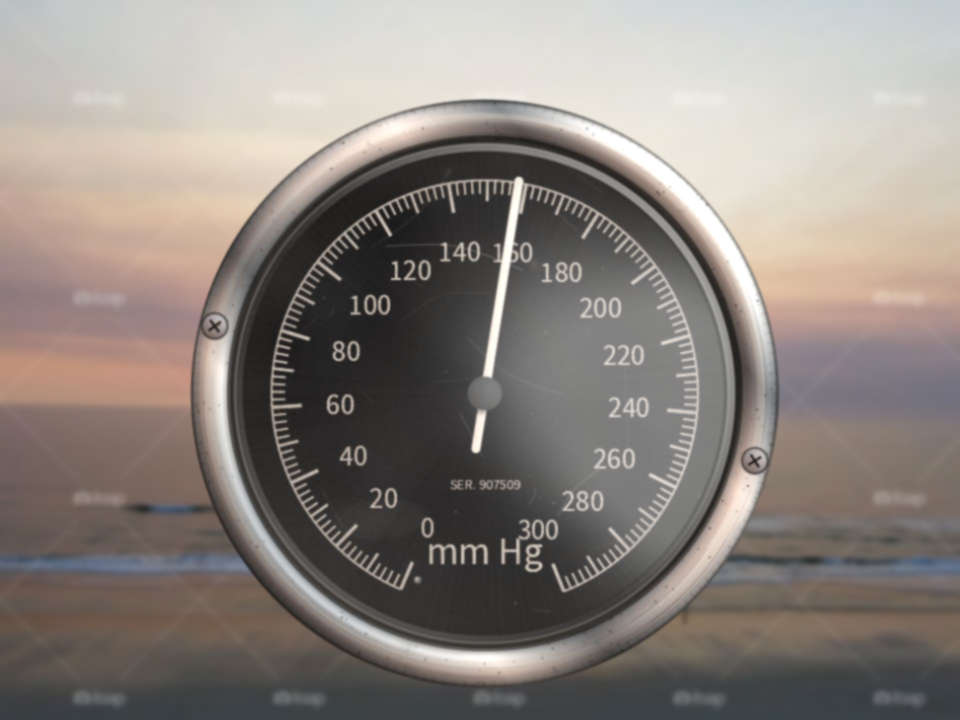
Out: mmHg 158
